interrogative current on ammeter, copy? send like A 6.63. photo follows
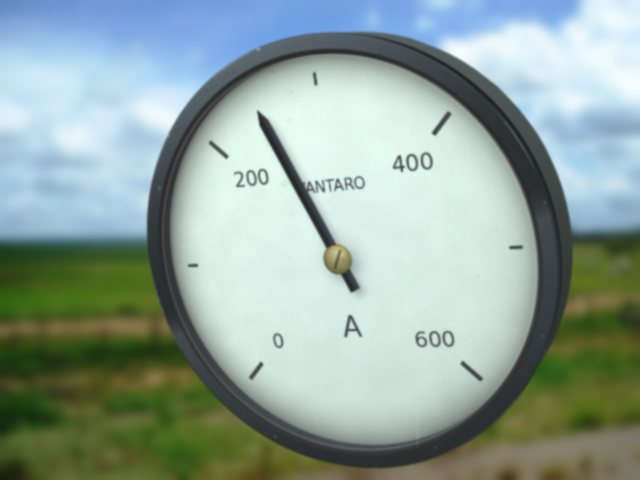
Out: A 250
